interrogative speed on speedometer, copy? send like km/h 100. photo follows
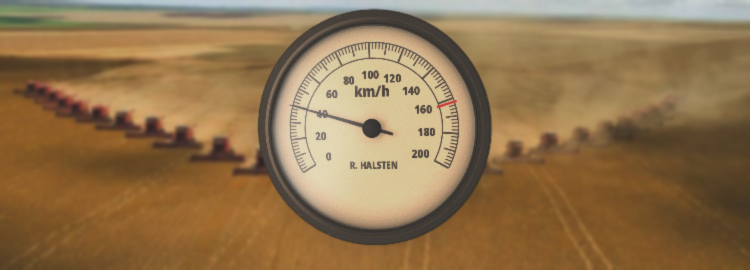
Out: km/h 40
